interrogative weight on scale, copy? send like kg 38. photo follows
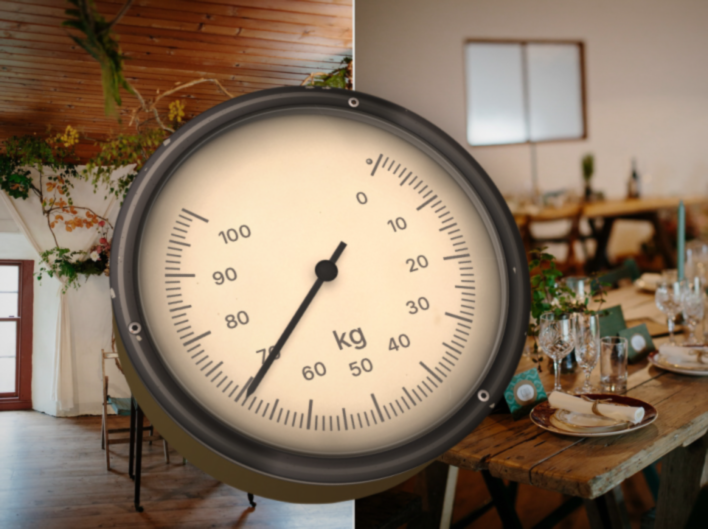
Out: kg 69
